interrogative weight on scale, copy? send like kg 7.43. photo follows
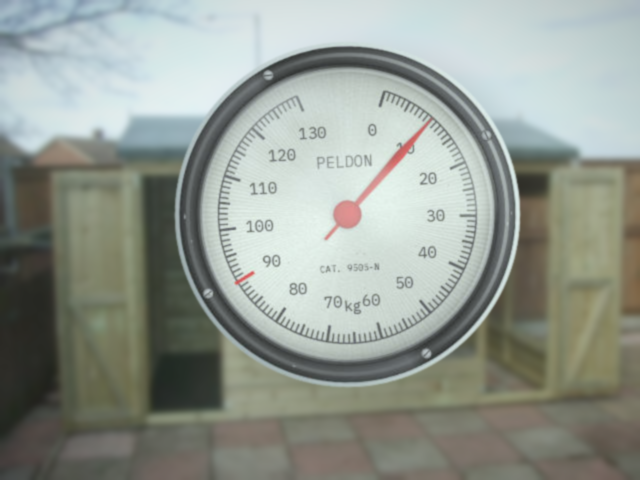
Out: kg 10
